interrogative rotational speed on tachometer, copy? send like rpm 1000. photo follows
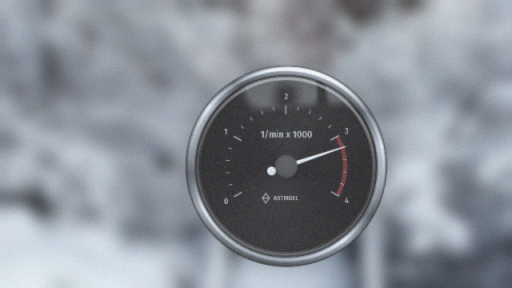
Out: rpm 3200
